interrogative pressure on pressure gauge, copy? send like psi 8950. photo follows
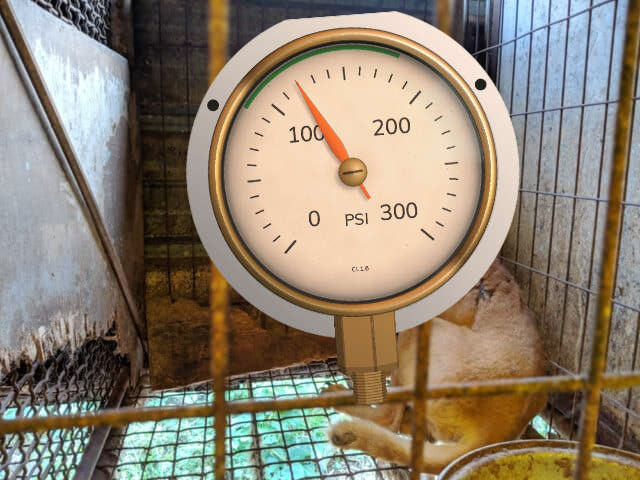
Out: psi 120
